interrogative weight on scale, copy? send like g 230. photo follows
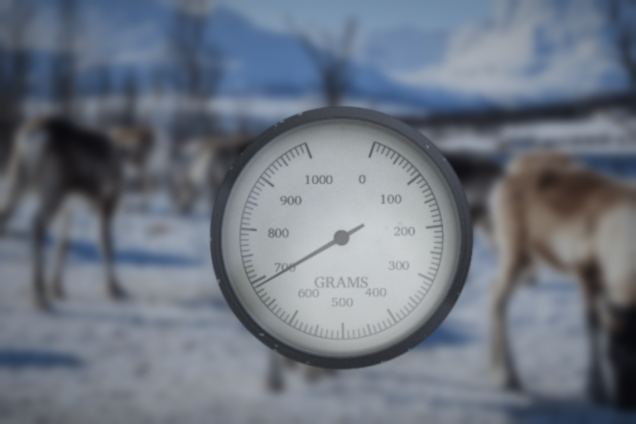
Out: g 690
